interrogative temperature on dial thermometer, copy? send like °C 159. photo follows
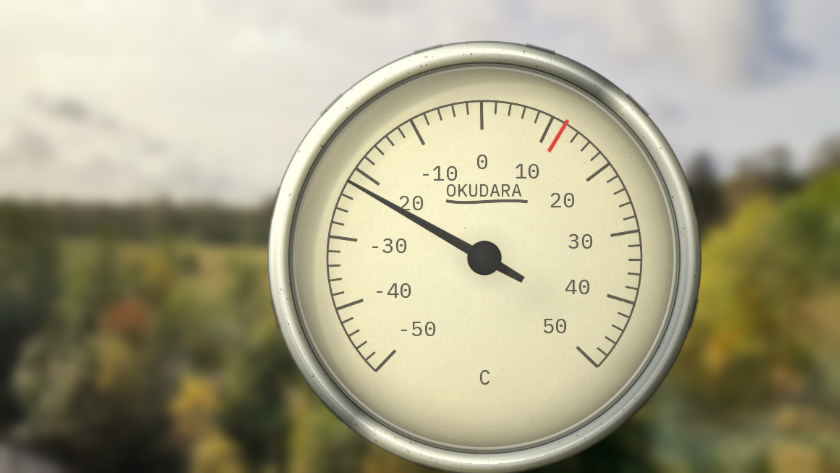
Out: °C -22
